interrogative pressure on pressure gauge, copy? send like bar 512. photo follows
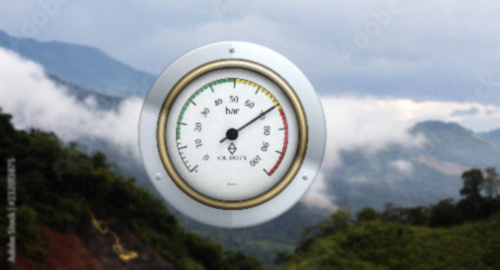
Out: bar 70
